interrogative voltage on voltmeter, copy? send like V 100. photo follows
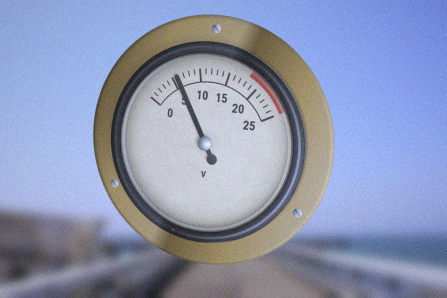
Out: V 6
